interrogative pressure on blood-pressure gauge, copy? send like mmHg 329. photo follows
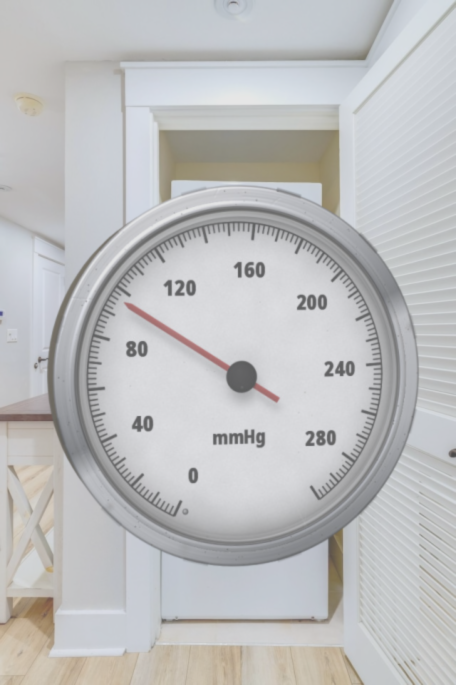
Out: mmHg 96
